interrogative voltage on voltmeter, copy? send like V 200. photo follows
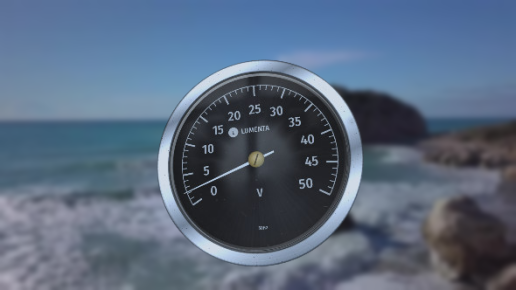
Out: V 2
